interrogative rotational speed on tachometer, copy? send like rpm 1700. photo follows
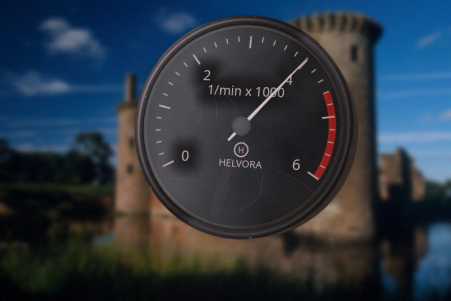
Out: rpm 4000
